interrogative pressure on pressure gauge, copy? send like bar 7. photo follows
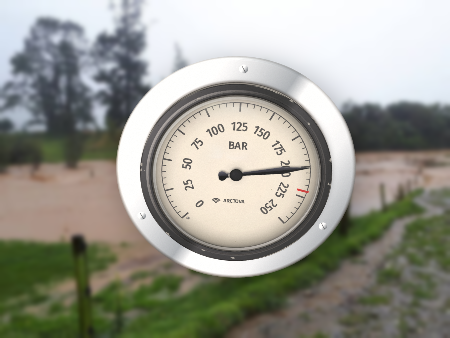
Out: bar 200
